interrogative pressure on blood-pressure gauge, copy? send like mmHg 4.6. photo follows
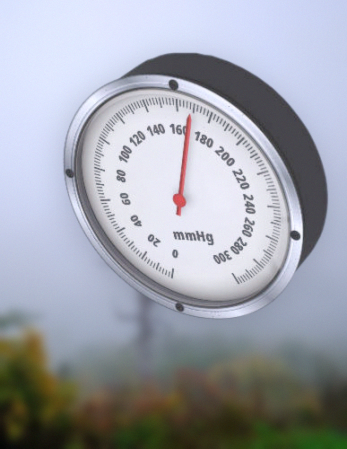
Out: mmHg 170
